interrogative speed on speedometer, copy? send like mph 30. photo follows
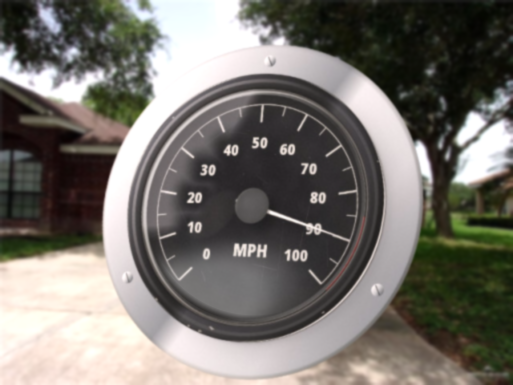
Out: mph 90
